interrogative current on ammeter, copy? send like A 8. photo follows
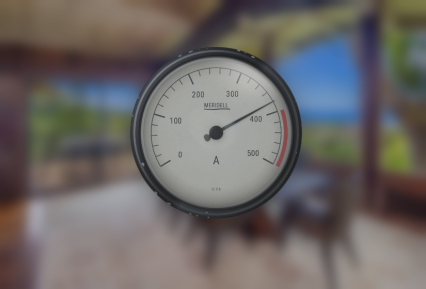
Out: A 380
